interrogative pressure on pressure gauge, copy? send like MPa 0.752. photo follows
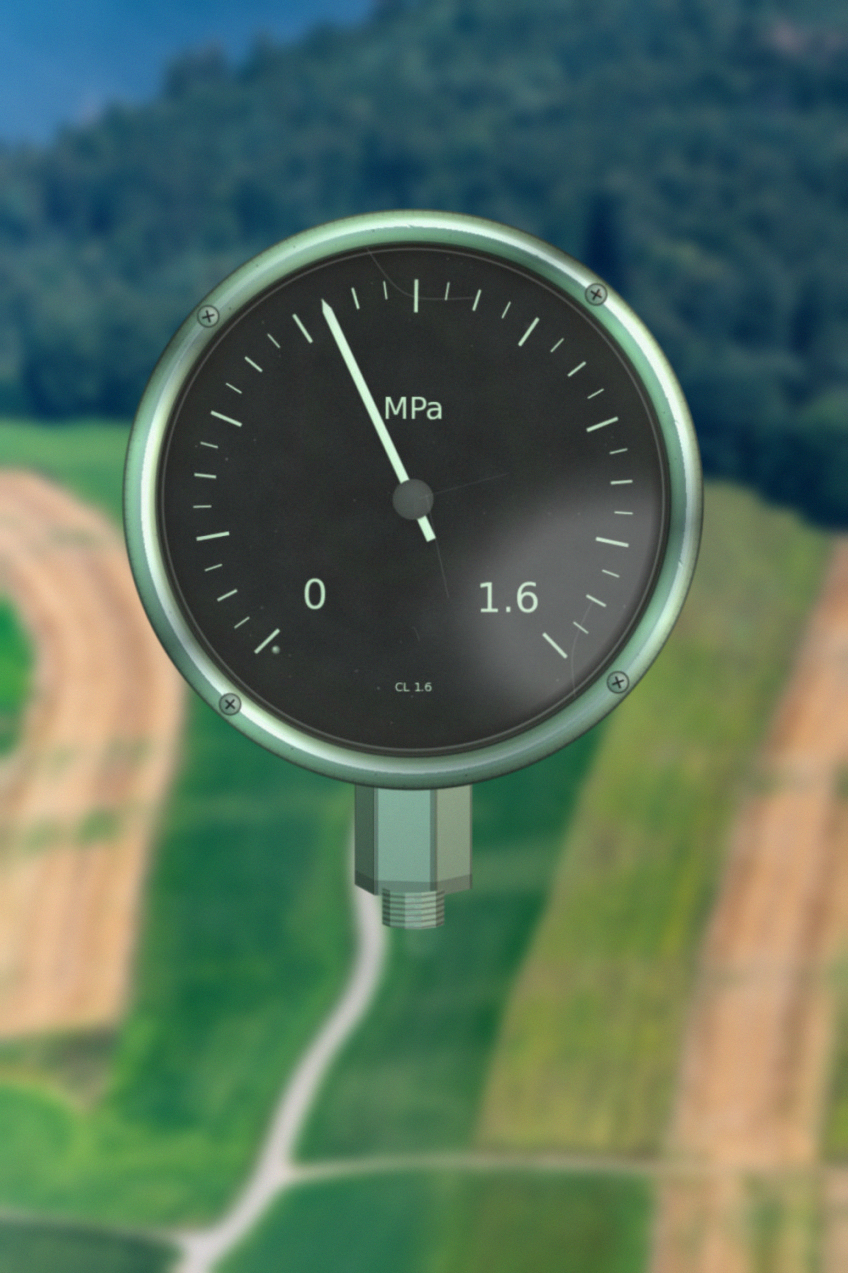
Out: MPa 0.65
